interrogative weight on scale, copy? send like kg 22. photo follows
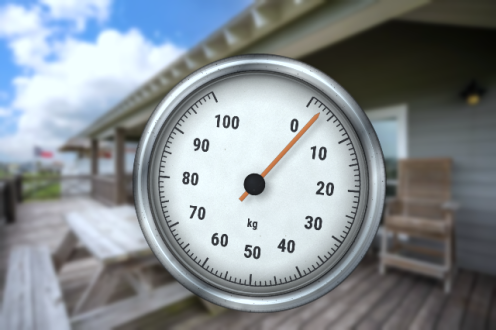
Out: kg 3
